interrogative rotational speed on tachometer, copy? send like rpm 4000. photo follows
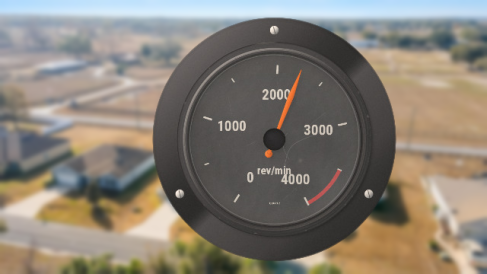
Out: rpm 2250
